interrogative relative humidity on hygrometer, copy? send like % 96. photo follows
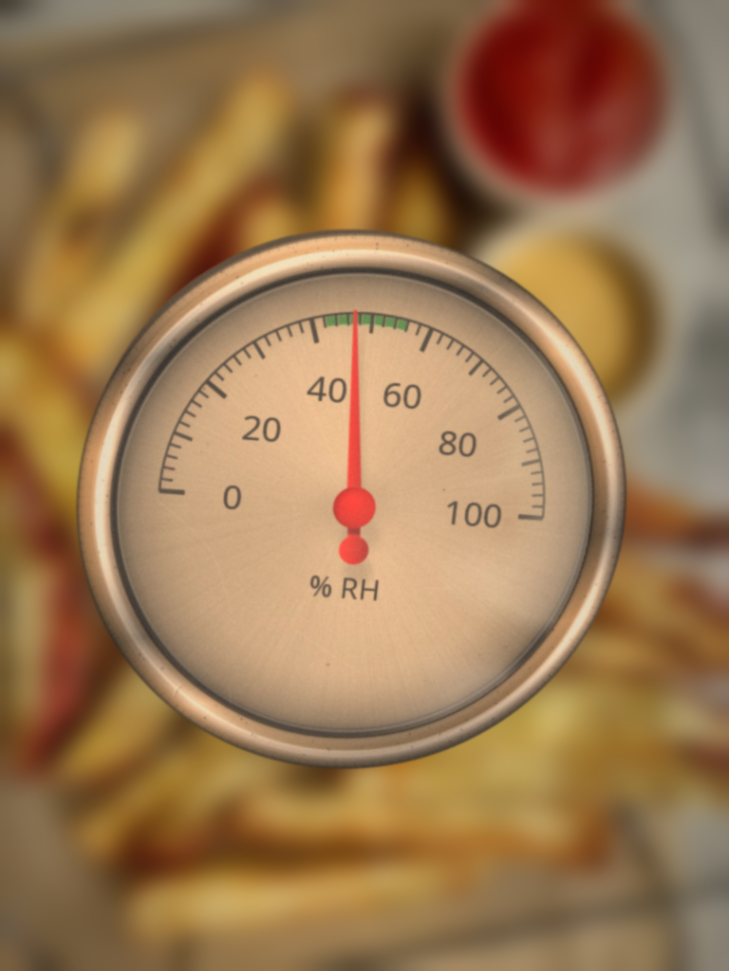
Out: % 47
